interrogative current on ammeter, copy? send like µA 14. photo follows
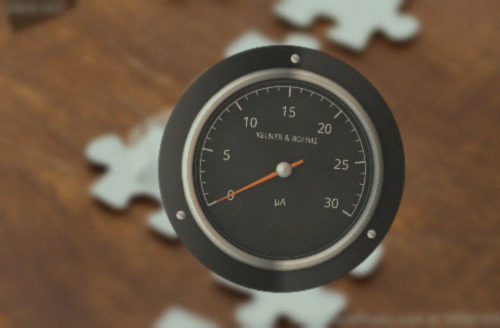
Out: µA 0
